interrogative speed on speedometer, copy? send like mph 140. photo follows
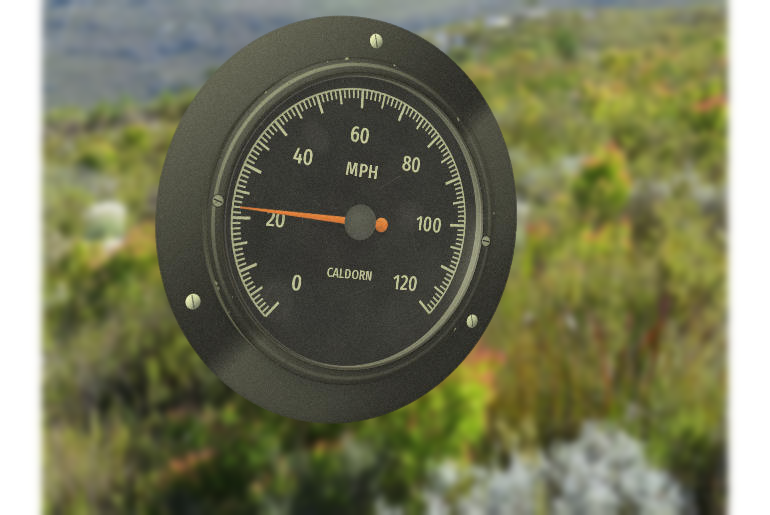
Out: mph 22
